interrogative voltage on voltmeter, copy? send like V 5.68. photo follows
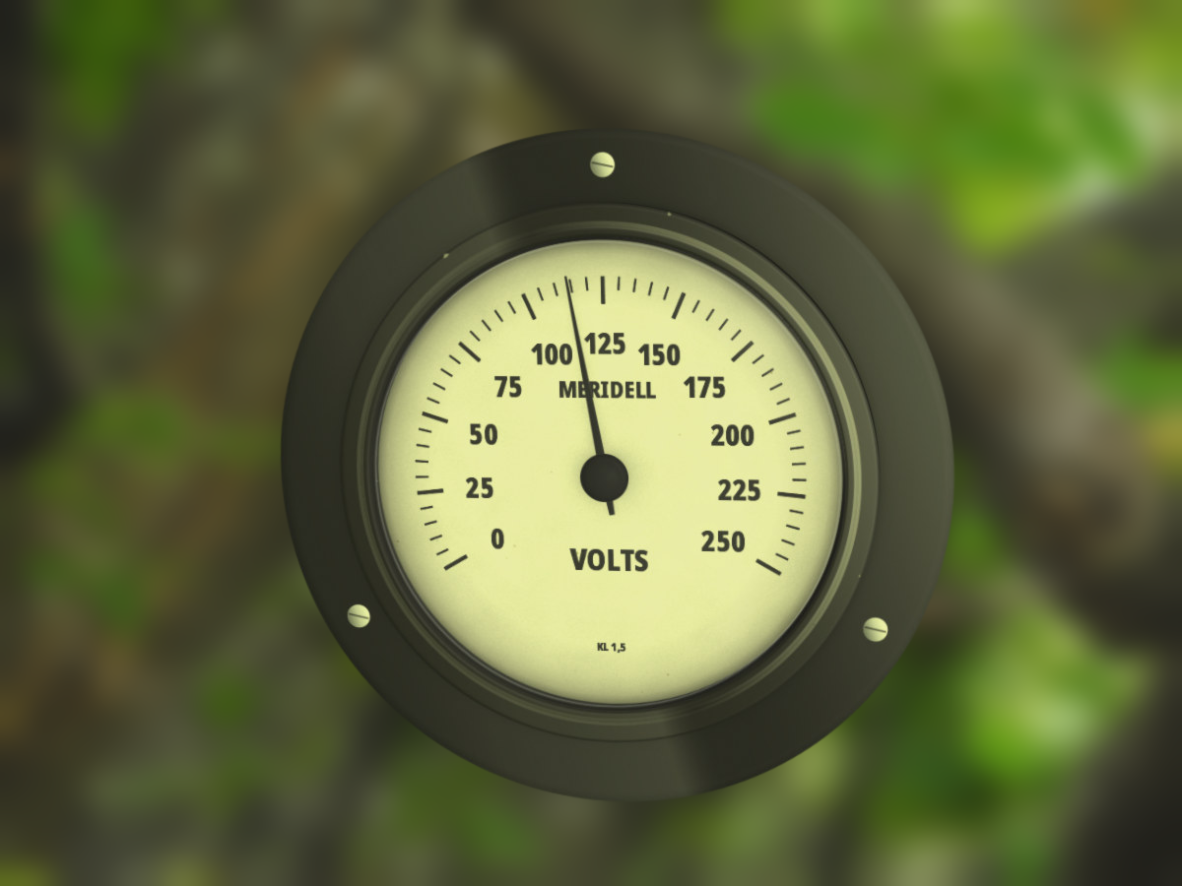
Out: V 115
